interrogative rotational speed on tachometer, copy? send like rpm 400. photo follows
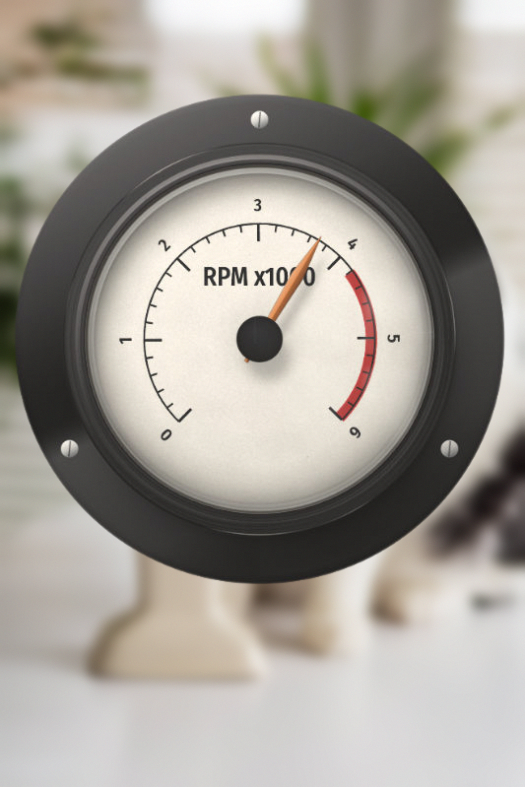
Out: rpm 3700
